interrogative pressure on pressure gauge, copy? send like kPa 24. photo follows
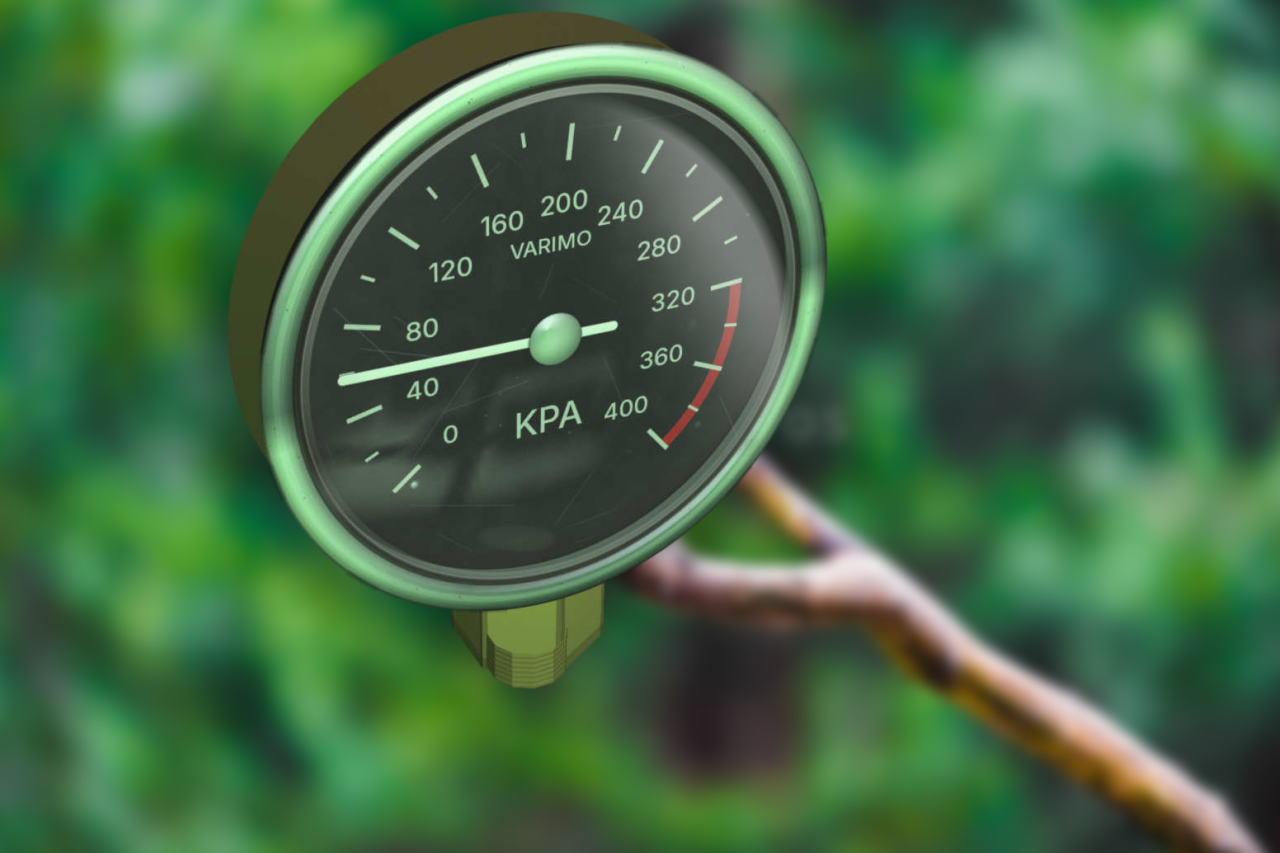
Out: kPa 60
